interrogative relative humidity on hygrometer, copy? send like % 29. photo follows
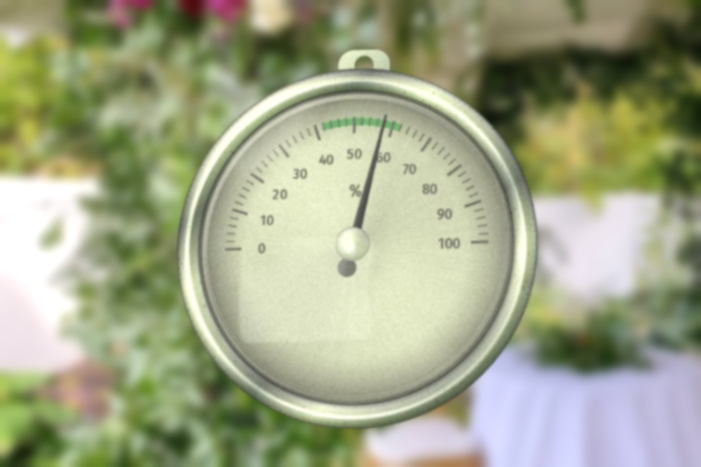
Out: % 58
